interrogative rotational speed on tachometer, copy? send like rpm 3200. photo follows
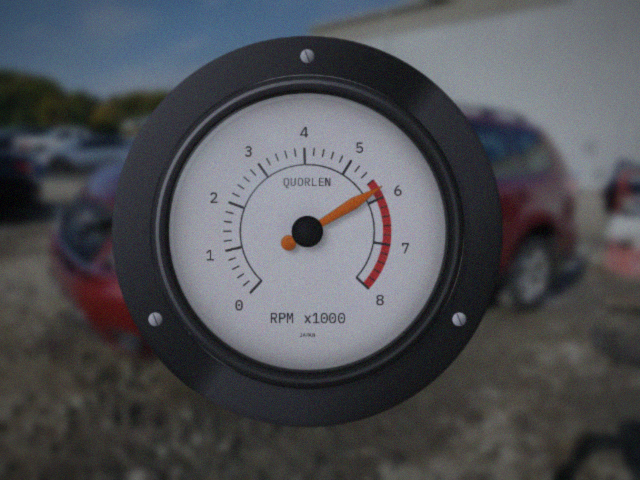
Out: rpm 5800
